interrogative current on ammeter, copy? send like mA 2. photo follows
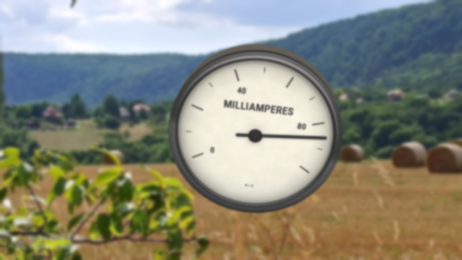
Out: mA 85
